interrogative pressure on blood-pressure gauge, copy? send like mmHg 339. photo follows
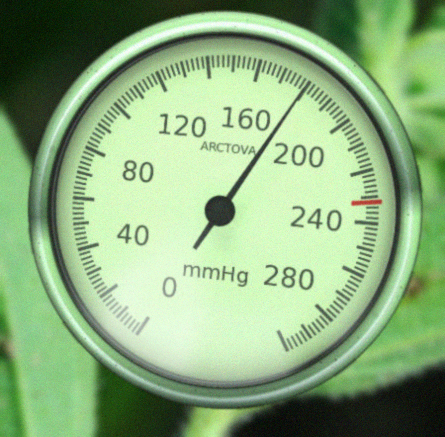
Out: mmHg 180
